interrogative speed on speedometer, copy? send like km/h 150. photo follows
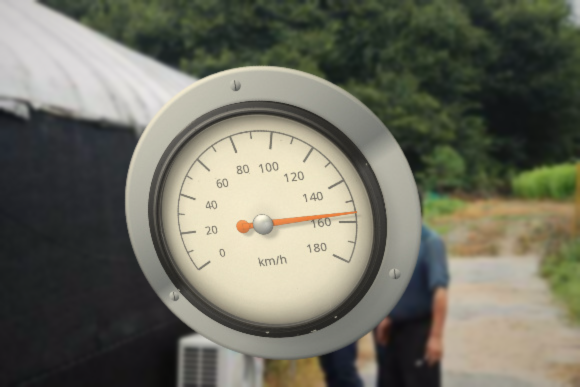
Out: km/h 155
